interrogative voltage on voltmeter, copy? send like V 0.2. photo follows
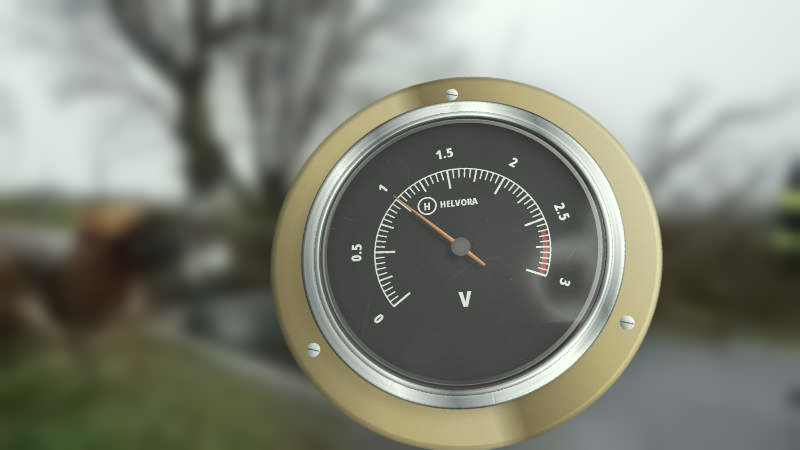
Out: V 1
